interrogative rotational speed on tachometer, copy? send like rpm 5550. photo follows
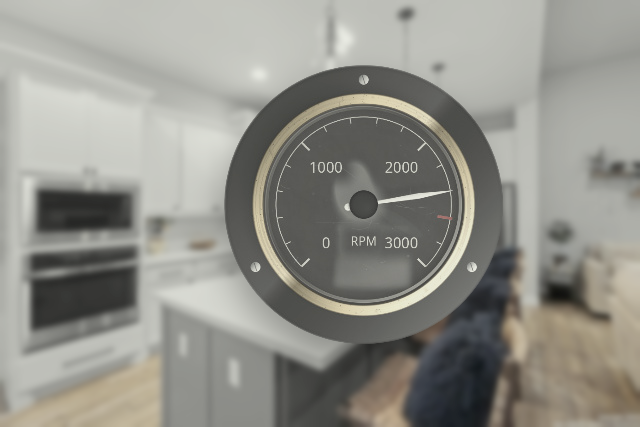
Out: rpm 2400
